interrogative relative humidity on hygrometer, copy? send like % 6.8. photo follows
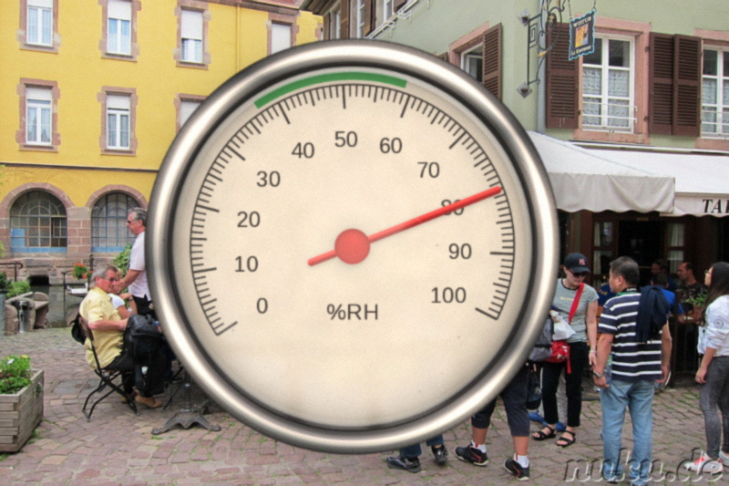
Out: % 80
